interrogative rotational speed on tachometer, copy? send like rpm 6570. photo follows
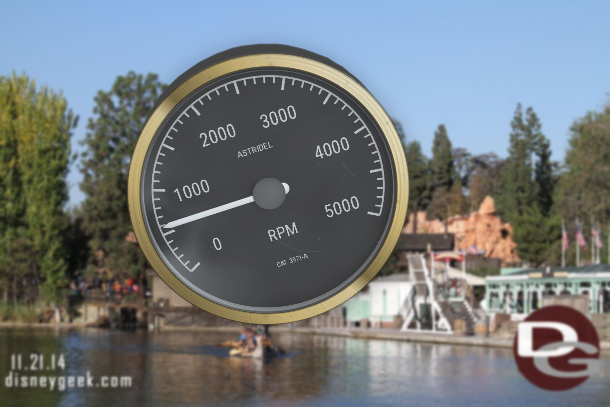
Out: rpm 600
